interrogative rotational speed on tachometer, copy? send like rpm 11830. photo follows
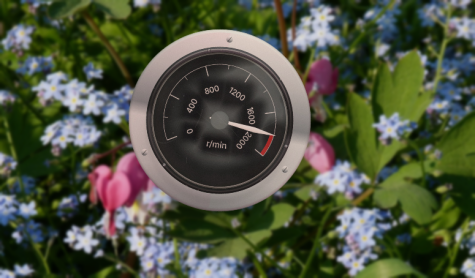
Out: rpm 1800
